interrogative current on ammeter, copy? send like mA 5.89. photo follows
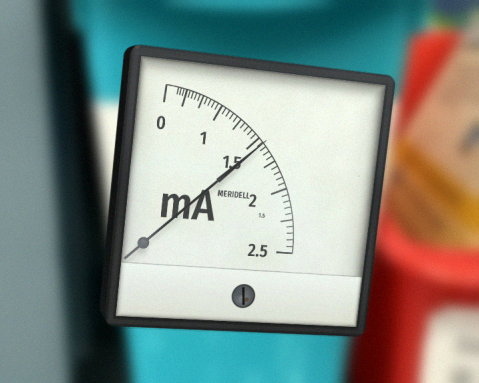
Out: mA 1.55
